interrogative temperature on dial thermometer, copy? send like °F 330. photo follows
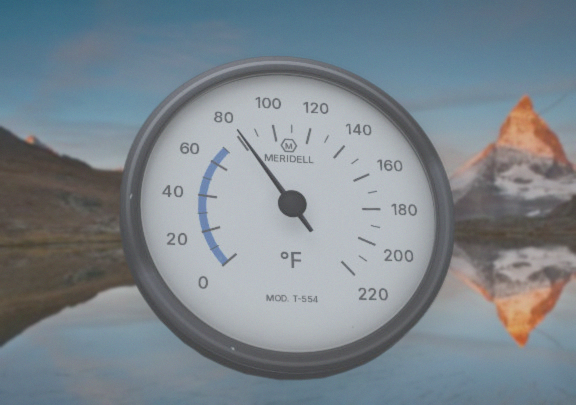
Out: °F 80
